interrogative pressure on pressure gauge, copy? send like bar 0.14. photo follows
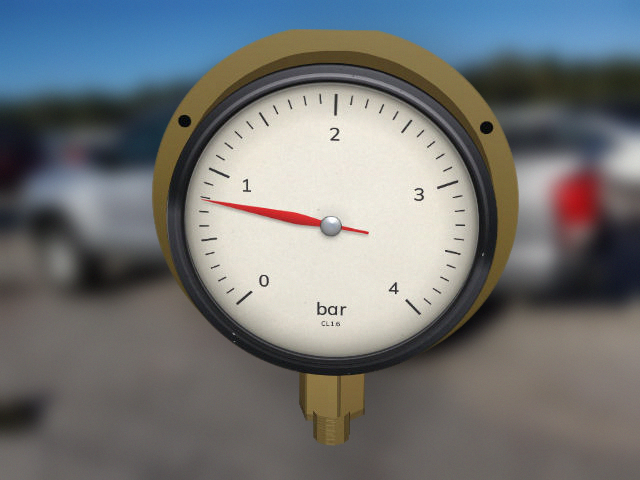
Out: bar 0.8
